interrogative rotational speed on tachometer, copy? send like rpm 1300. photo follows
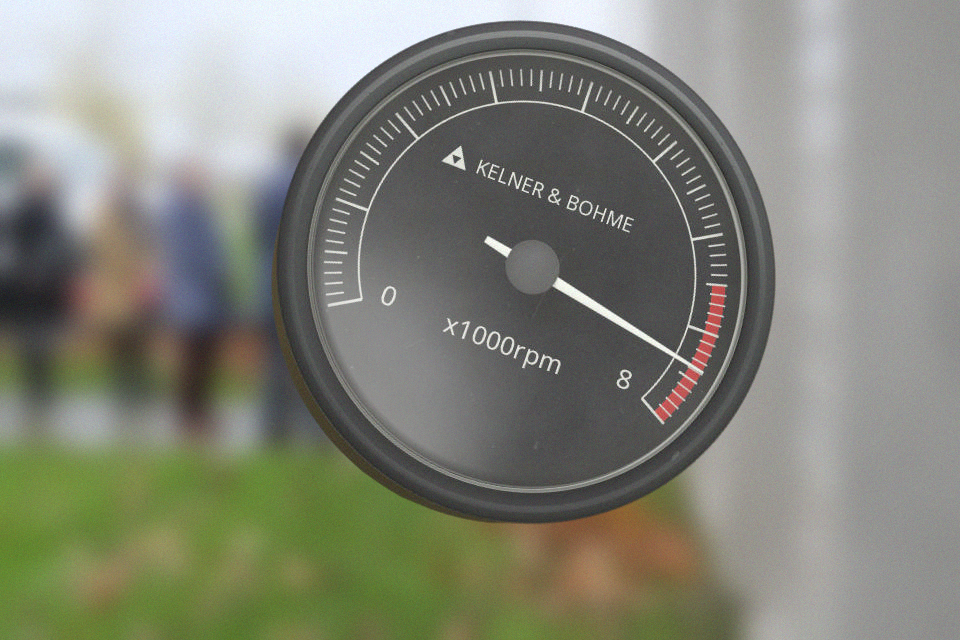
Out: rpm 7400
